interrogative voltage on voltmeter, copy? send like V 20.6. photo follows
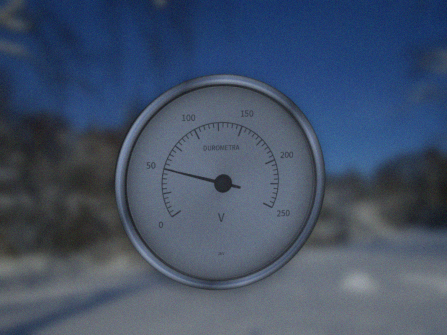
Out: V 50
